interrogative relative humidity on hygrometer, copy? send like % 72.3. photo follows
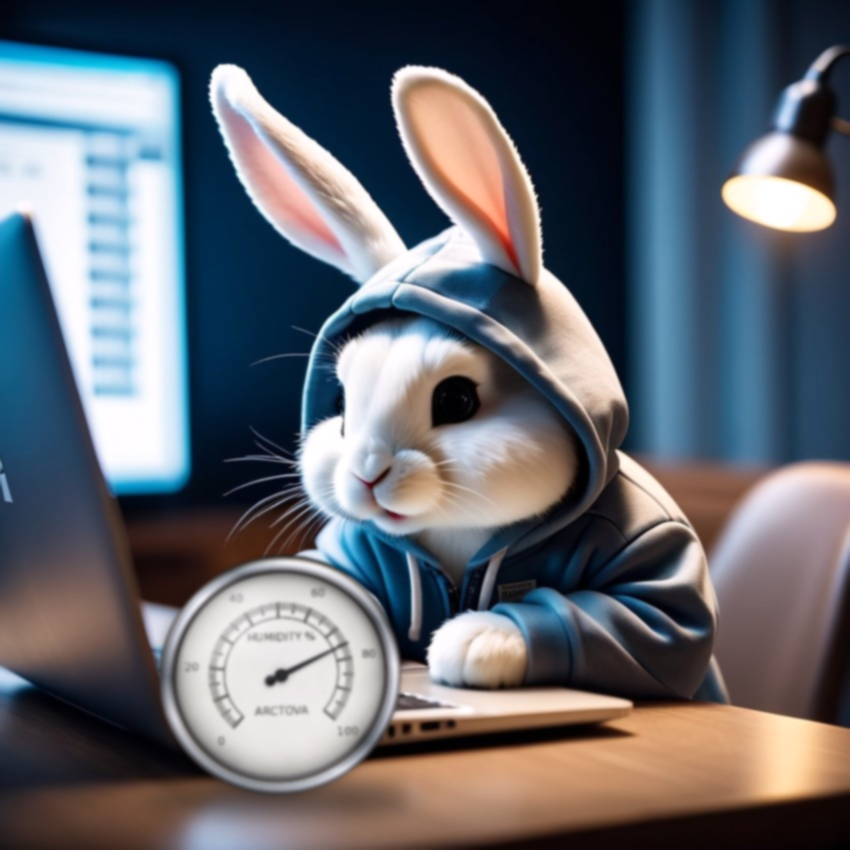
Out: % 75
